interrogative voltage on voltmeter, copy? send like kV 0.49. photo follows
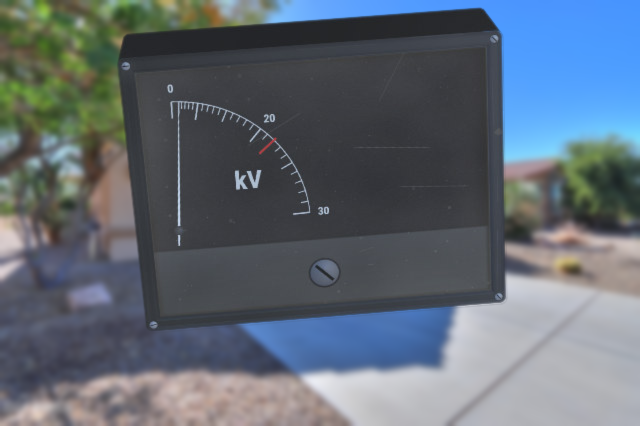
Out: kV 5
